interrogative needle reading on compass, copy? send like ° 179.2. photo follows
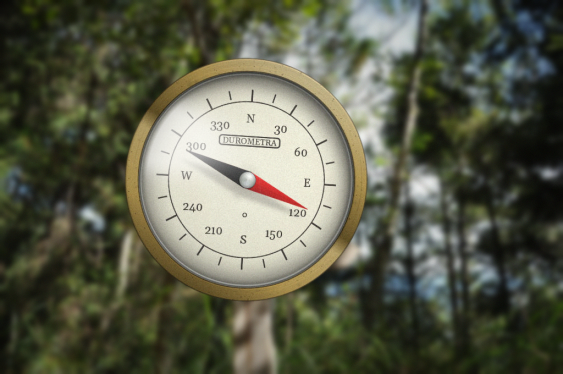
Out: ° 112.5
